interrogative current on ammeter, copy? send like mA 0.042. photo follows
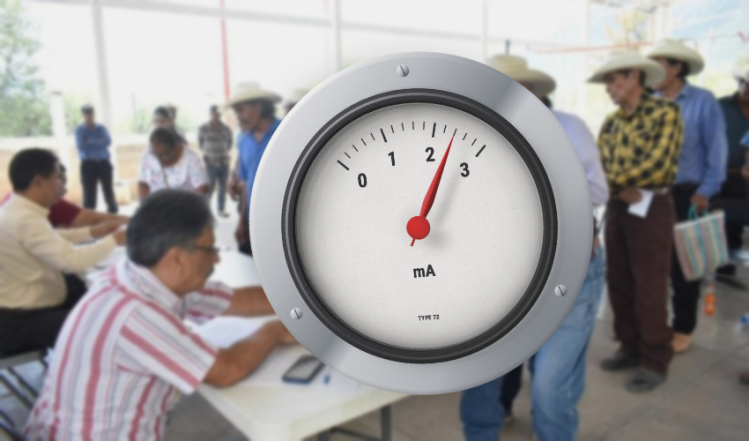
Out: mA 2.4
